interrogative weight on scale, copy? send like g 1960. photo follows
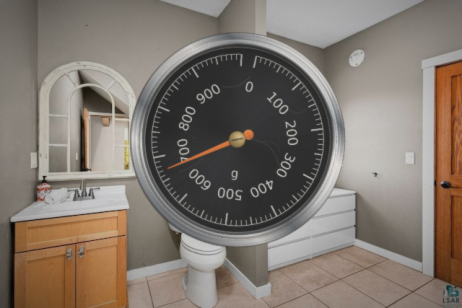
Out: g 670
